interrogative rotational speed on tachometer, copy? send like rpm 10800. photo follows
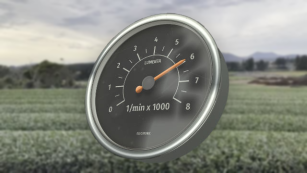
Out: rpm 6000
